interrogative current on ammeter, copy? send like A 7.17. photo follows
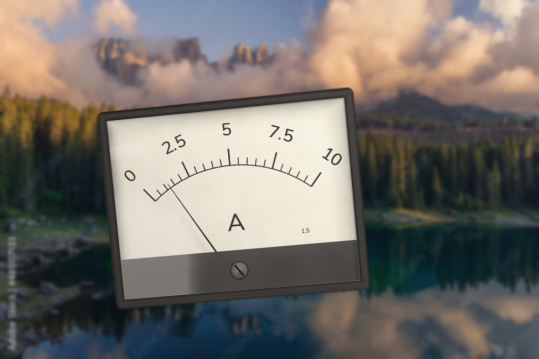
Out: A 1.25
